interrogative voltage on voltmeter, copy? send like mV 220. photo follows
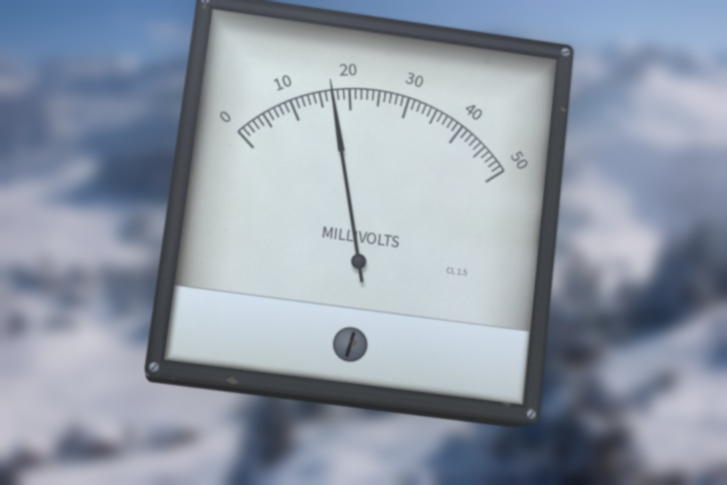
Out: mV 17
